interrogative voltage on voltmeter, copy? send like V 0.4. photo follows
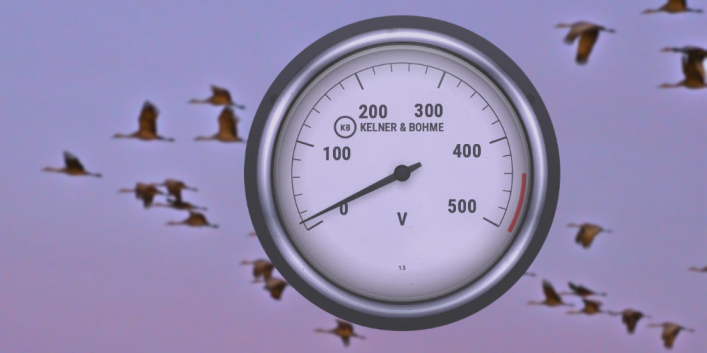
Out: V 10
